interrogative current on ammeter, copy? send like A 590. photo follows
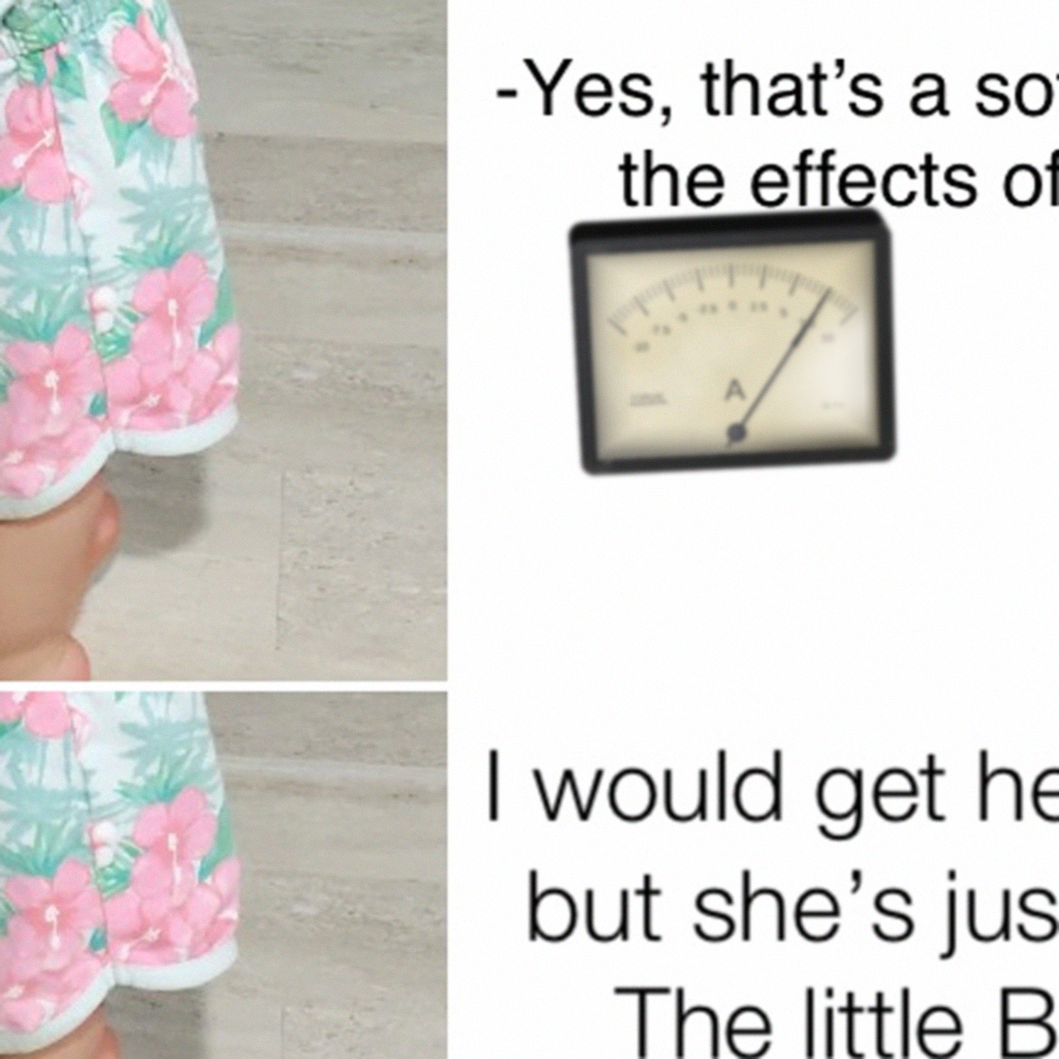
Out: A 7.5
